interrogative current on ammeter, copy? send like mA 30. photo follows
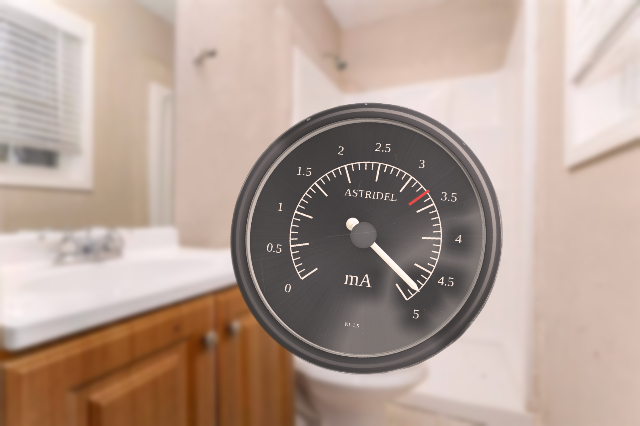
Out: mA 4.8
